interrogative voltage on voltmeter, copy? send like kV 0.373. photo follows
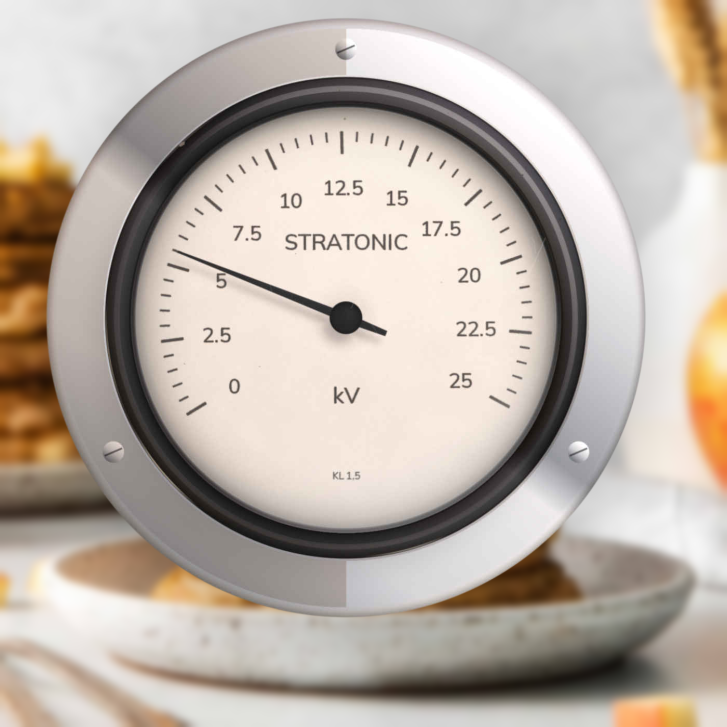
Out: kV 5.5
